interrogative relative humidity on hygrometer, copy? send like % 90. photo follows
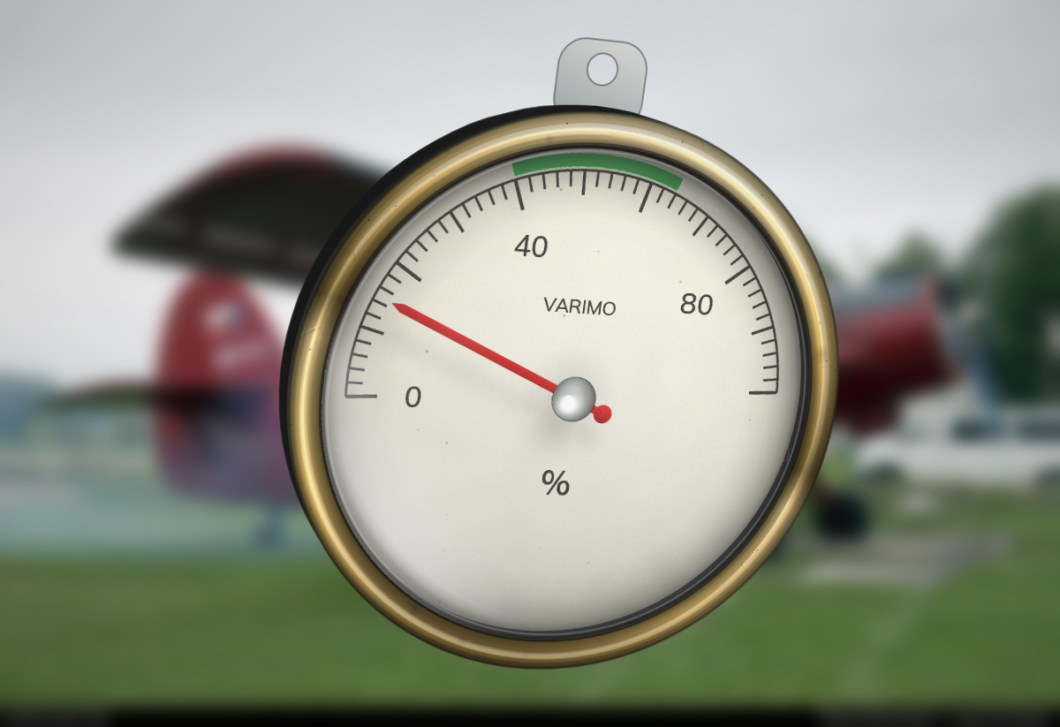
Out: % 15
